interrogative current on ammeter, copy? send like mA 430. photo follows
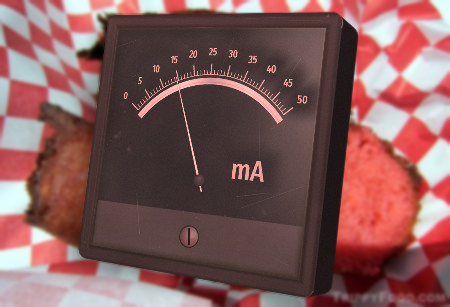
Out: mA 15
